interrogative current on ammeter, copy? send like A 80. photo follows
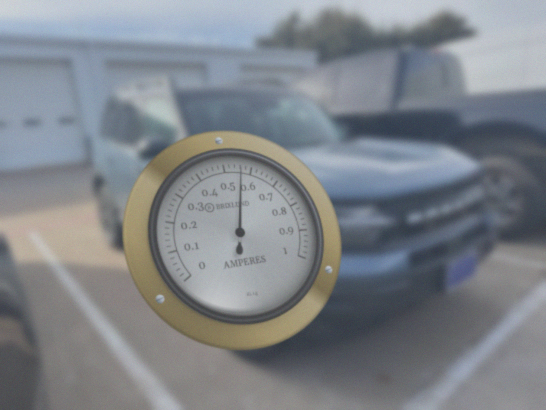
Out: A 0.56
